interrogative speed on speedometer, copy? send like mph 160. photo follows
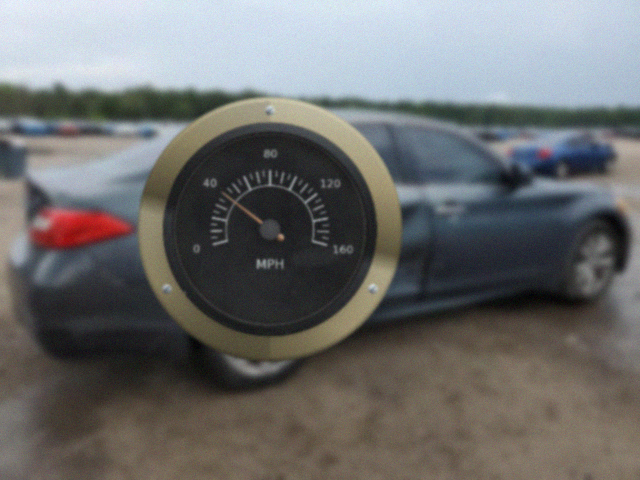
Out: mph 40
